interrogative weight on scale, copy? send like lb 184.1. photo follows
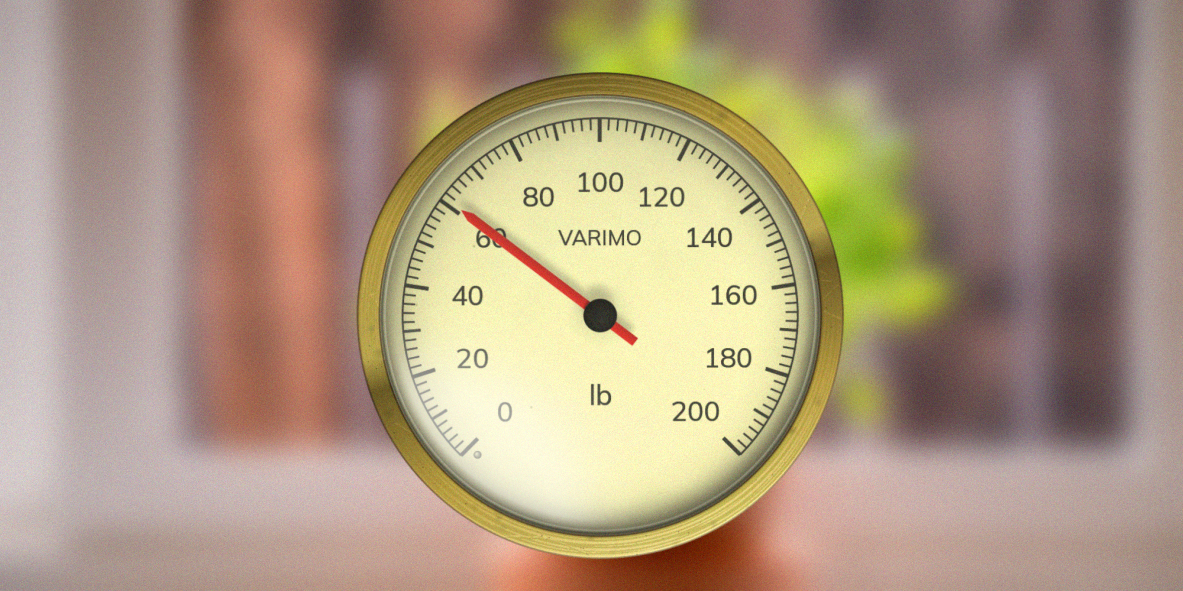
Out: lb 61
